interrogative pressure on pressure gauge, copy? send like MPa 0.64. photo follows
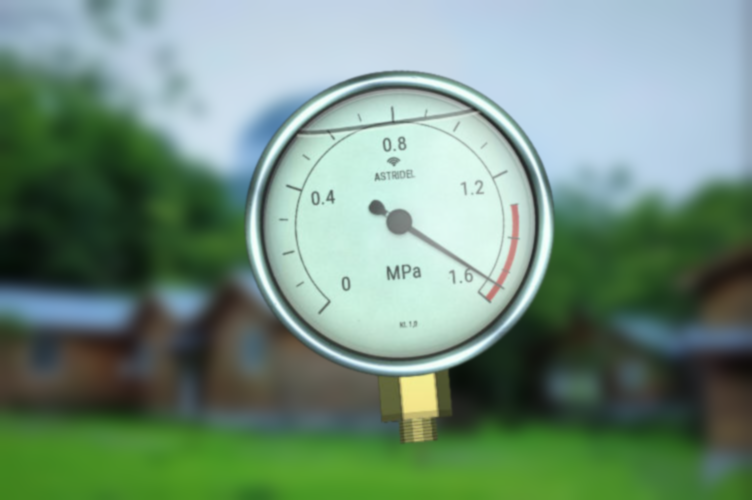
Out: MPa 1.55
